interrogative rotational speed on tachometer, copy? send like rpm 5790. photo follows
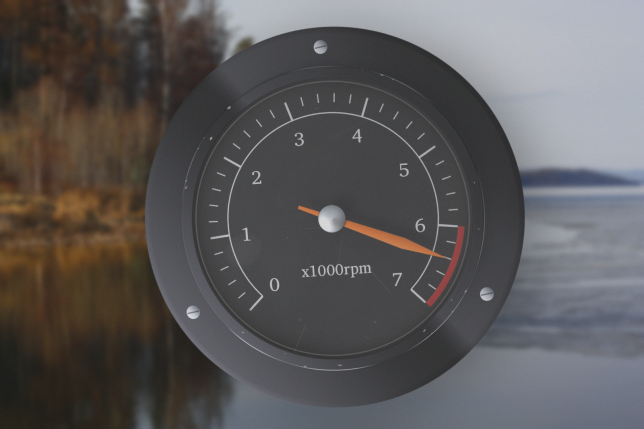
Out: rpm 6400
